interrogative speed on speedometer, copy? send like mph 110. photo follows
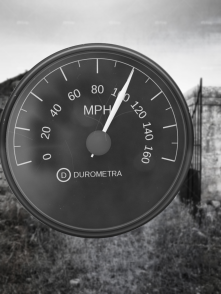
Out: mph 100
